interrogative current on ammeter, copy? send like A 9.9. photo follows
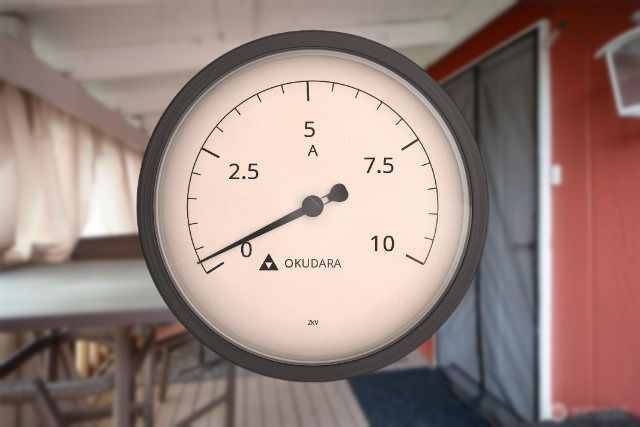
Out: A 0.25
